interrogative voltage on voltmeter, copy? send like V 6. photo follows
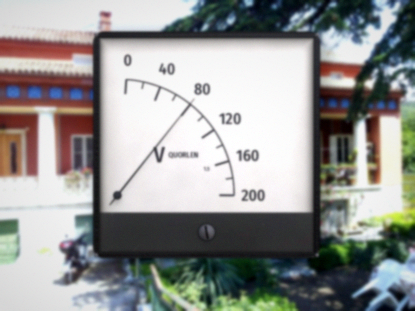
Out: V 80
